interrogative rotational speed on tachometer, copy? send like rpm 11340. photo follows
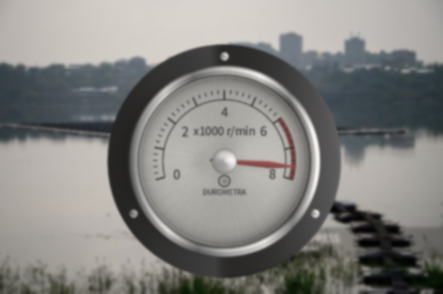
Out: rpm 7600
